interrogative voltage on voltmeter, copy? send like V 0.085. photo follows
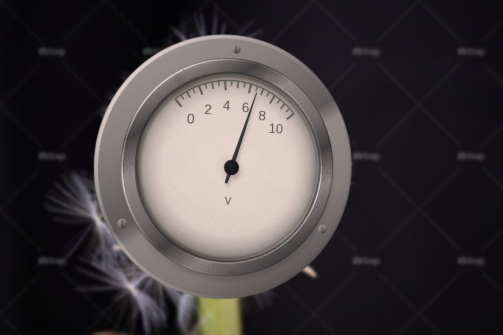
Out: V 6.5
